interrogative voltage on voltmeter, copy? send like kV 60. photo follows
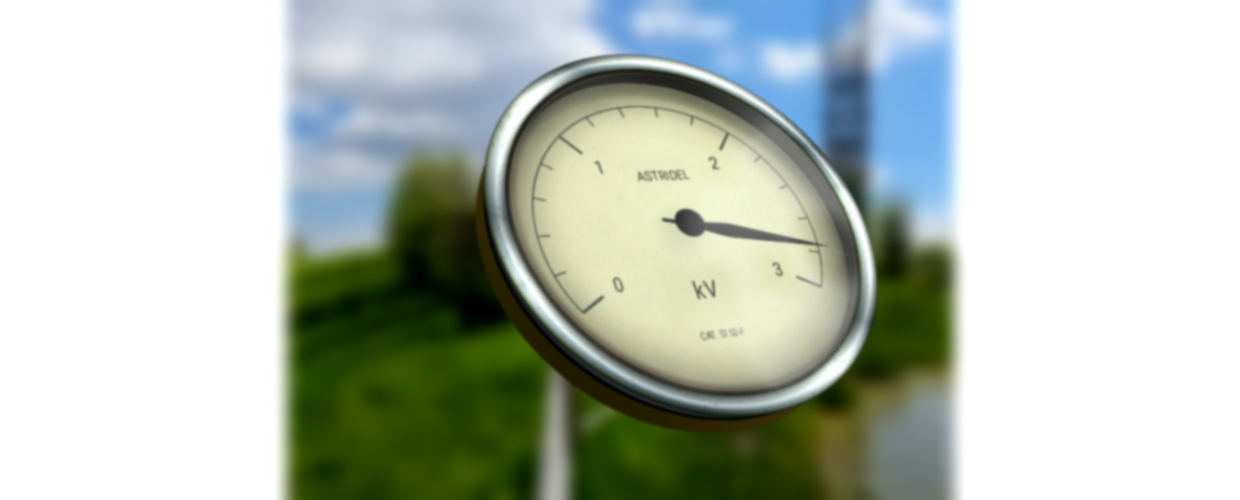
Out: kV 2.8
